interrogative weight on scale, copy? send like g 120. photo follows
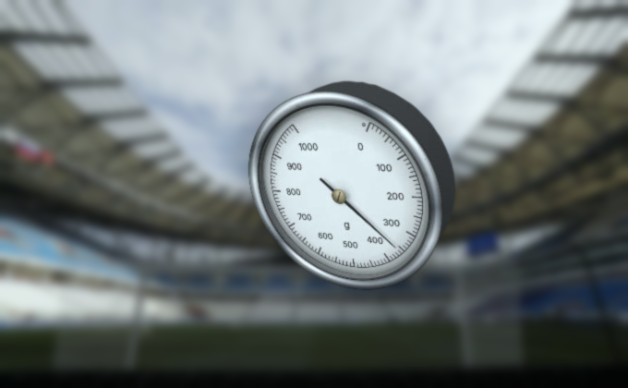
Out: g 350
